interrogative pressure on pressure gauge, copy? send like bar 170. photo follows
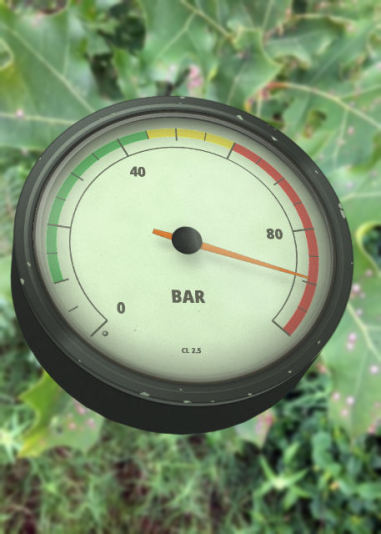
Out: bar 90
